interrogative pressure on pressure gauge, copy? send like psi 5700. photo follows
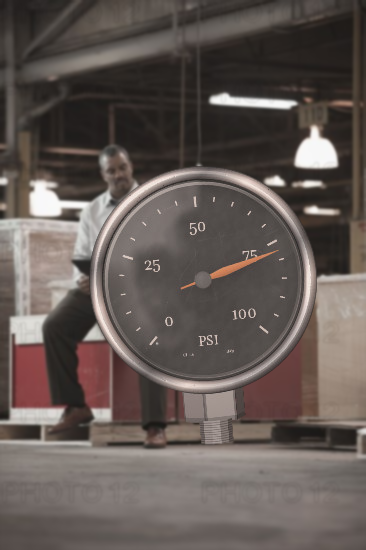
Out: psi 77.5
